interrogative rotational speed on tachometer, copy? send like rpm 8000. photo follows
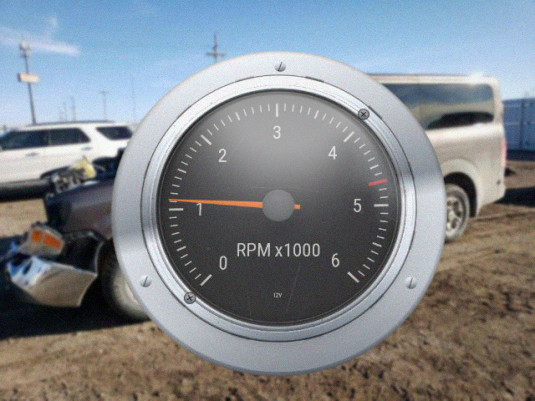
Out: rpm 1100
